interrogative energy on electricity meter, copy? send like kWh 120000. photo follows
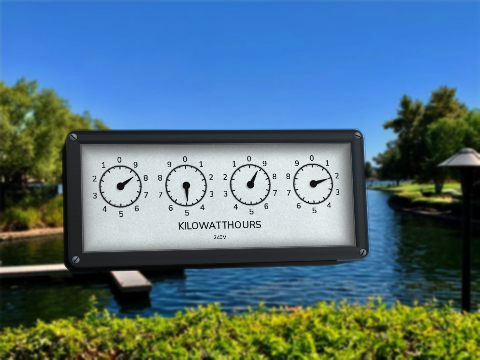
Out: kWh 8492
